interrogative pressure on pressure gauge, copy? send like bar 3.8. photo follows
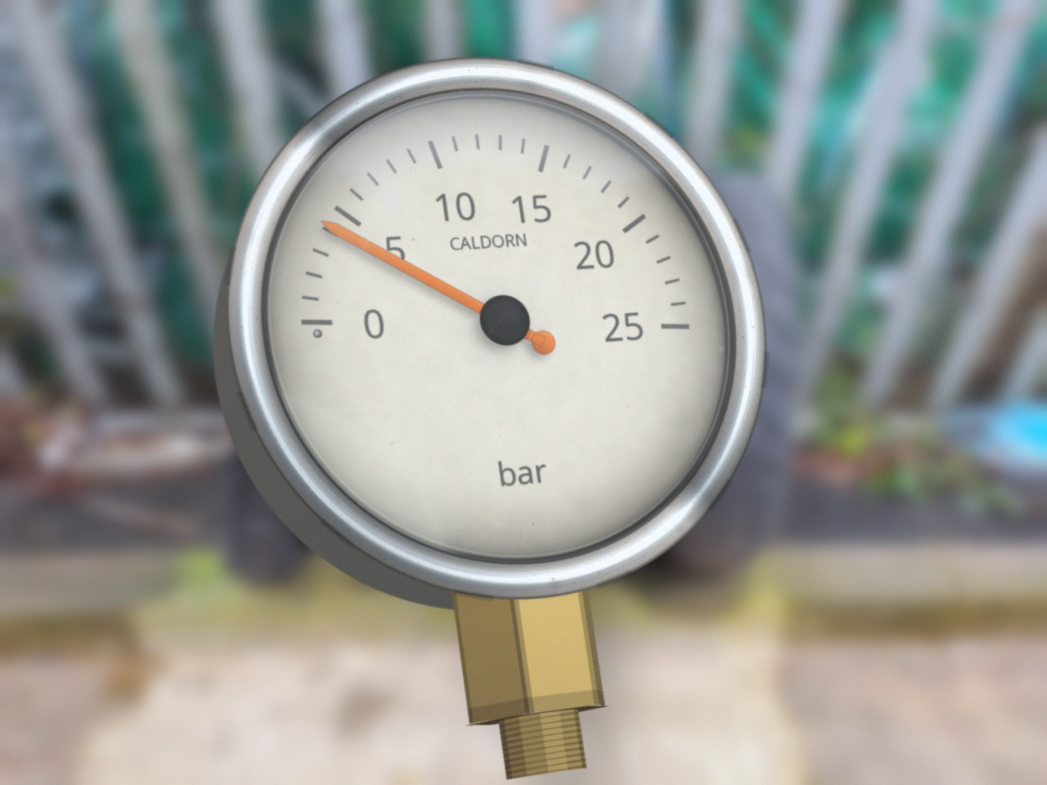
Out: bar 4
